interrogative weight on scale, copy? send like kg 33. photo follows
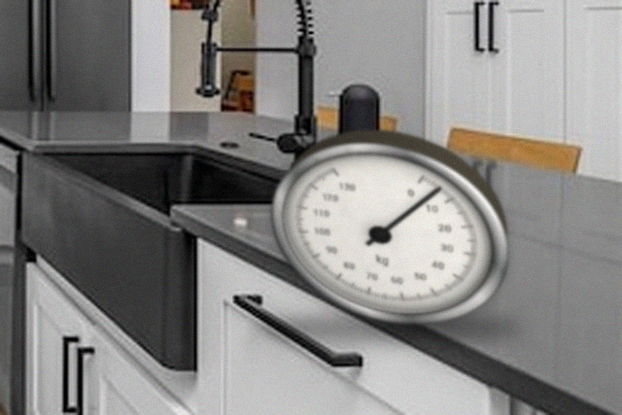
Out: kg 5
